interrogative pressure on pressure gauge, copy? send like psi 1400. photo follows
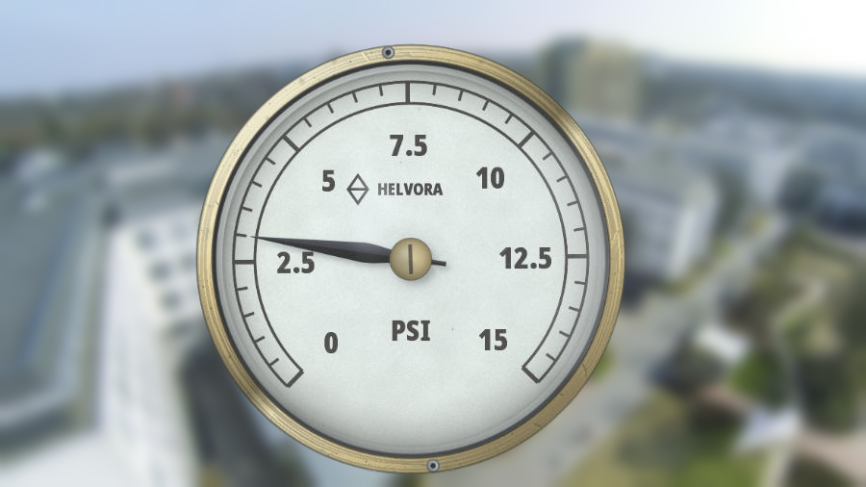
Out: psi 3
